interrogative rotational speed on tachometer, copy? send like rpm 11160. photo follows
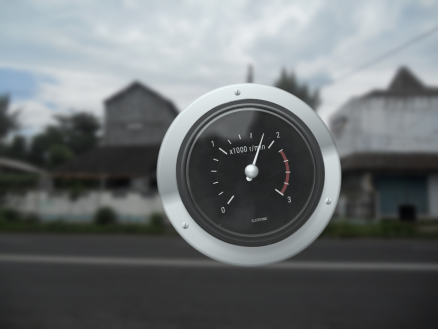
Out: rpm 1800
